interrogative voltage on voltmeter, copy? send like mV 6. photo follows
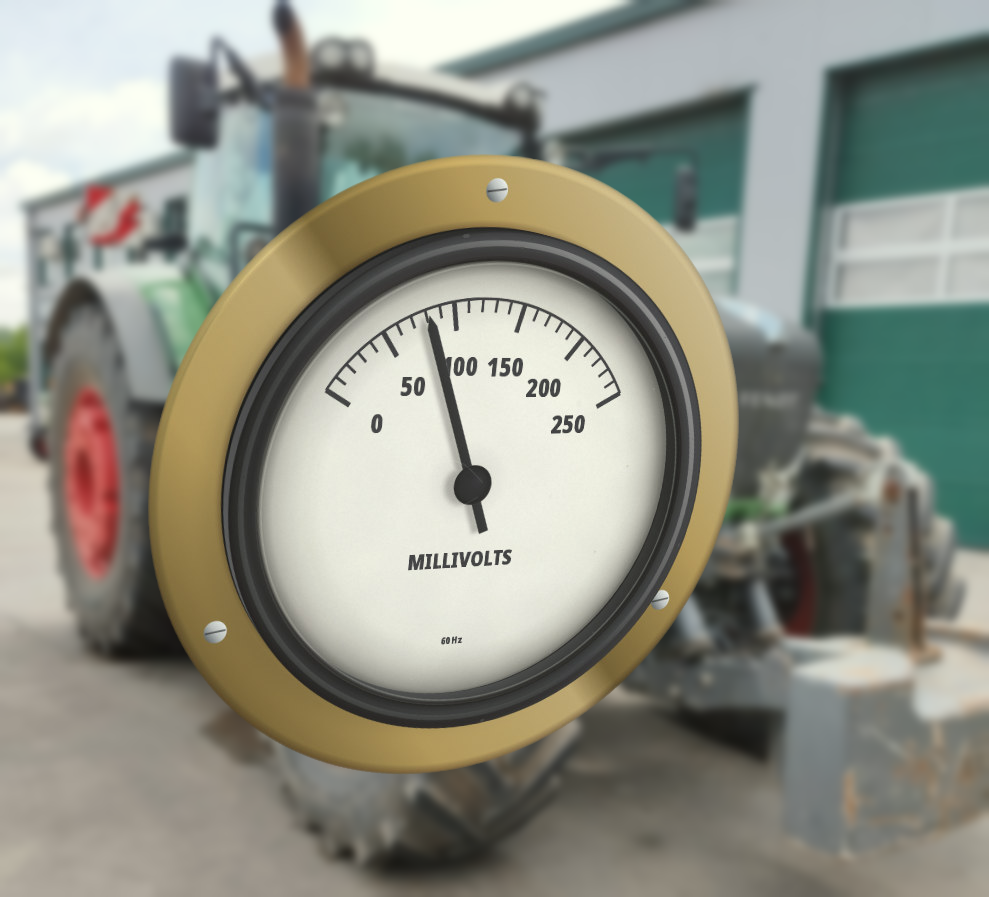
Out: mV 80
